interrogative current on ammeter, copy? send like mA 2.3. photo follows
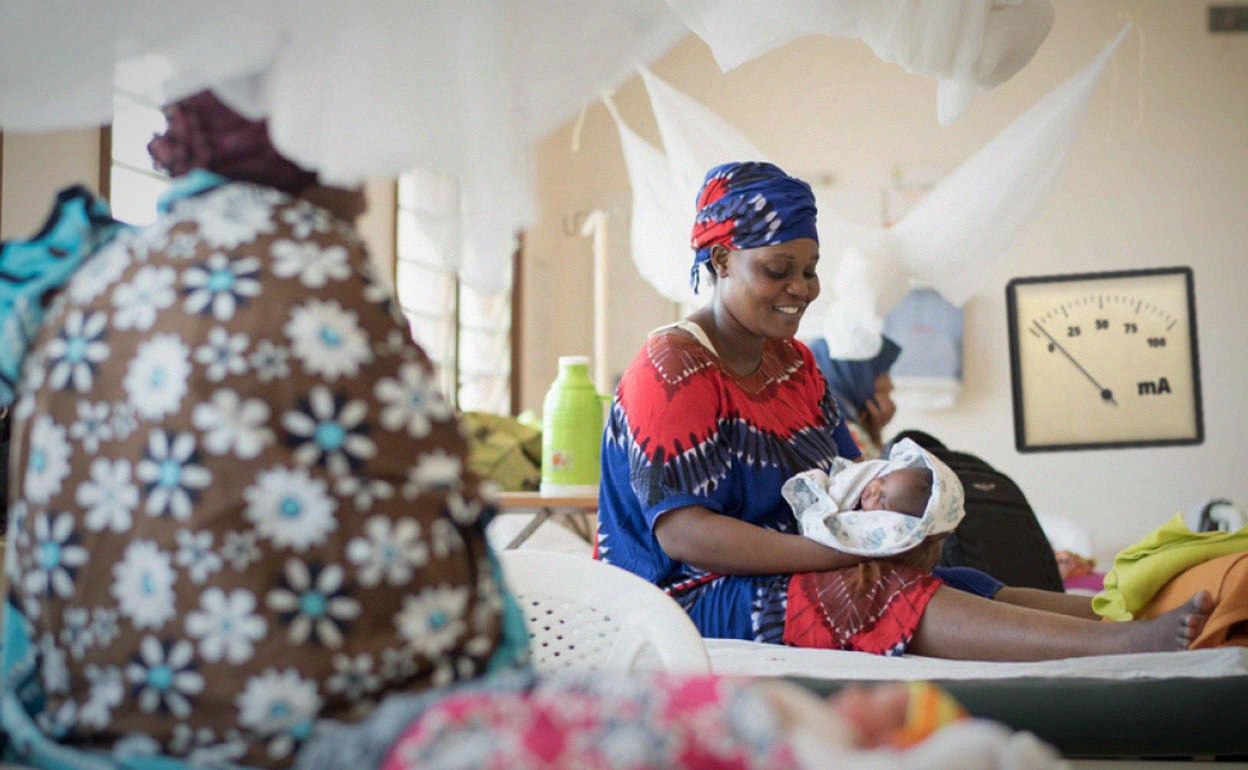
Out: mA 5
